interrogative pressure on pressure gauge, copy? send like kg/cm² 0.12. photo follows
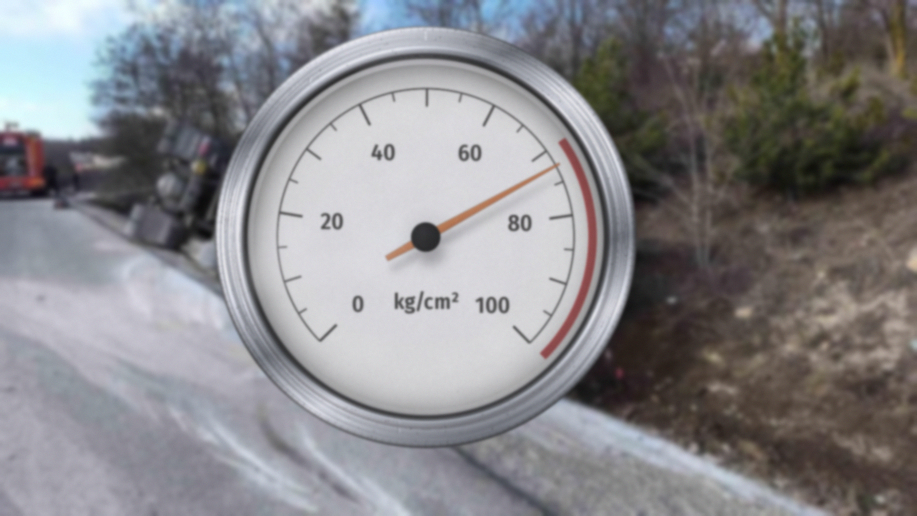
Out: kg/cm² 72.5
